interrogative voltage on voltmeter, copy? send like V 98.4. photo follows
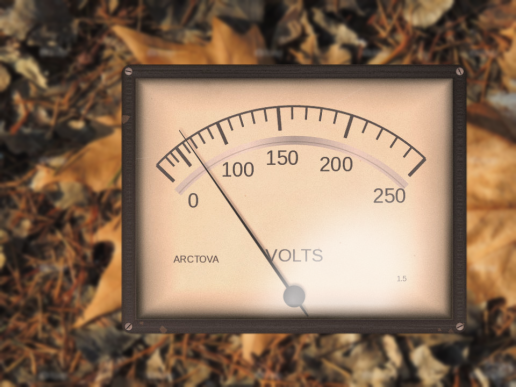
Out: V 65
